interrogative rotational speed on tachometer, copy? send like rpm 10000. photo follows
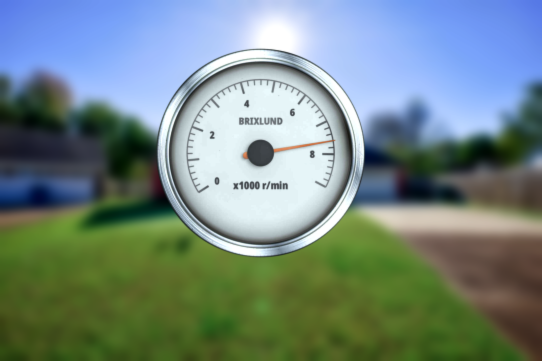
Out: rpm 7600
